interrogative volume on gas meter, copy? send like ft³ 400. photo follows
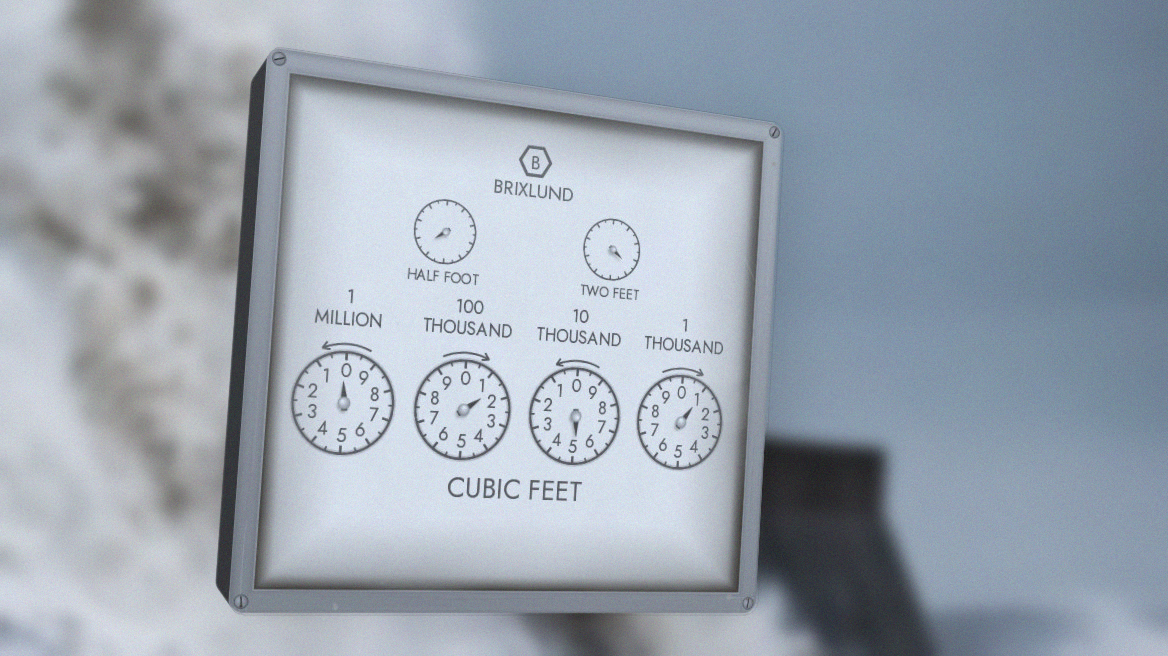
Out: ft³ 15100
